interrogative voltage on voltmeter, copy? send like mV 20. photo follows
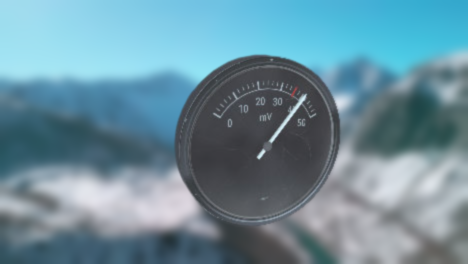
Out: mV 40
